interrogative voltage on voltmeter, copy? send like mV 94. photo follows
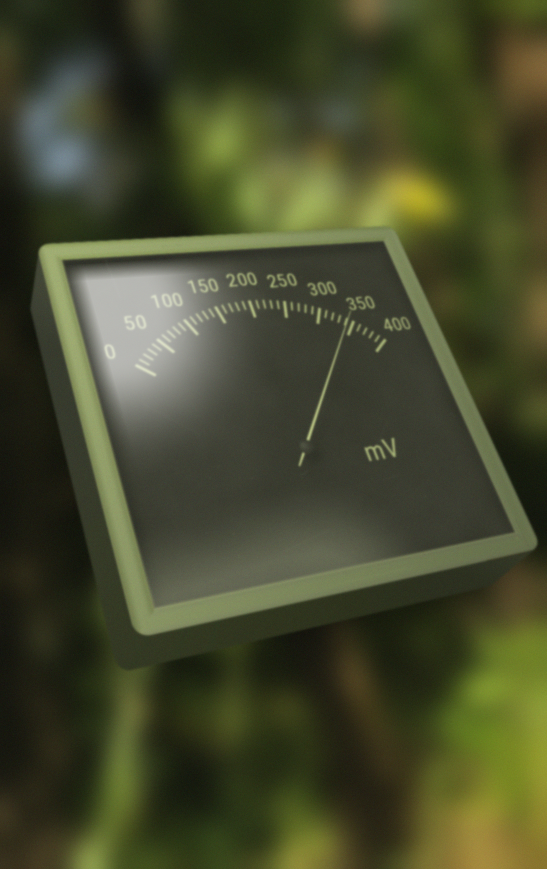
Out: mV 340
